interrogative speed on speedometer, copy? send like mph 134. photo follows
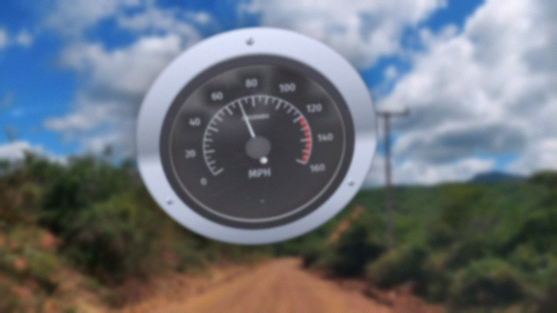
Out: mph 70
